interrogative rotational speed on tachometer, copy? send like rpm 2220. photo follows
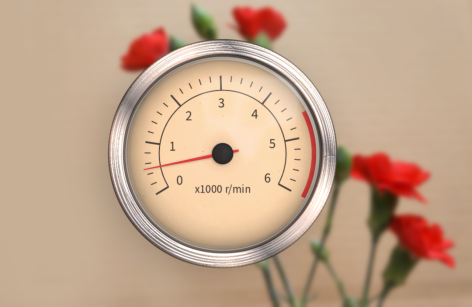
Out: rpm 500
